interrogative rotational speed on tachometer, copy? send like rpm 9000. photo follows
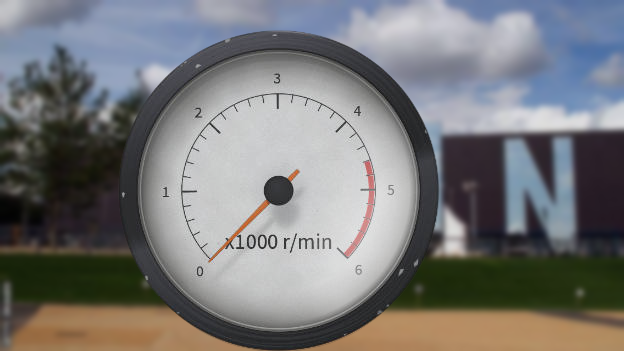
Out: rpm 0
